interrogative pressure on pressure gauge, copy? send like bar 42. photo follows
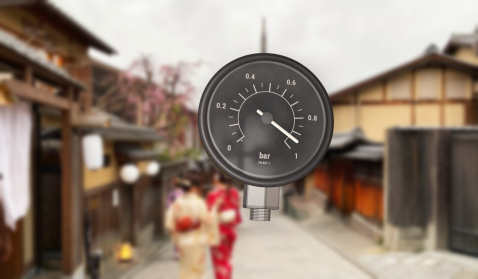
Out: bar 0.95
